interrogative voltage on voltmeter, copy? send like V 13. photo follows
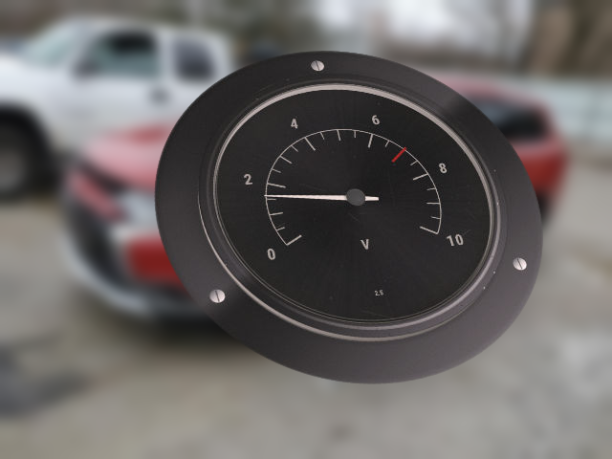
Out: V 1.5
